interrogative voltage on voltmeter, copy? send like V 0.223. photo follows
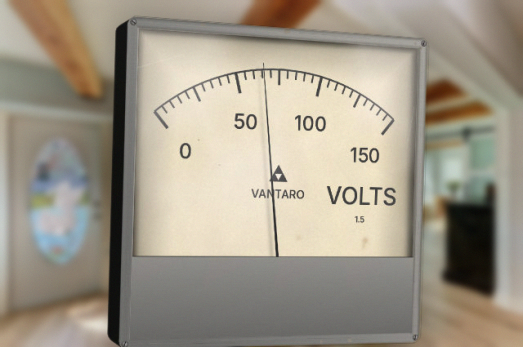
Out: V 65
